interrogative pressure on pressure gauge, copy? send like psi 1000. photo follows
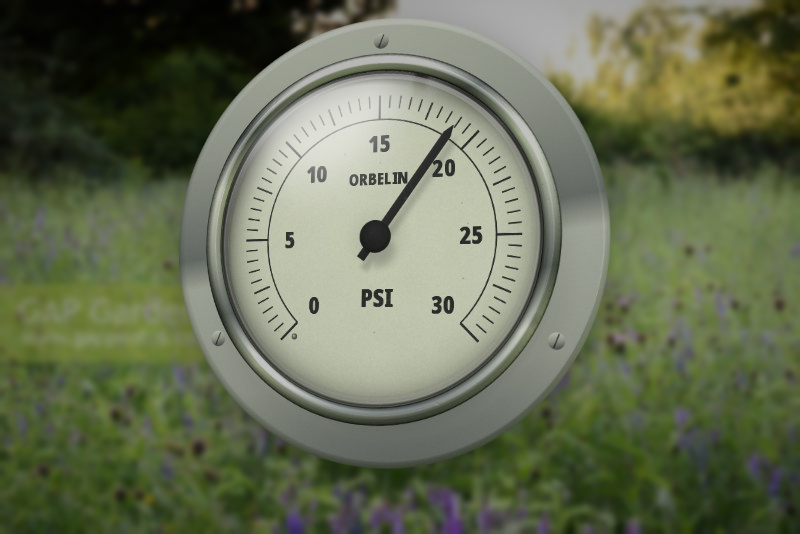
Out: psi 19
